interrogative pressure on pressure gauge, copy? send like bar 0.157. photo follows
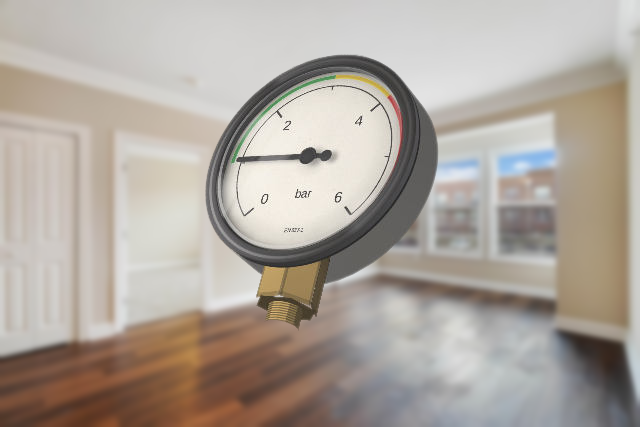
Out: bar 1
